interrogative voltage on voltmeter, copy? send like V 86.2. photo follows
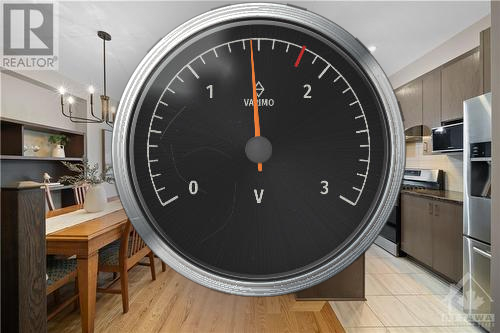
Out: V 1.45
